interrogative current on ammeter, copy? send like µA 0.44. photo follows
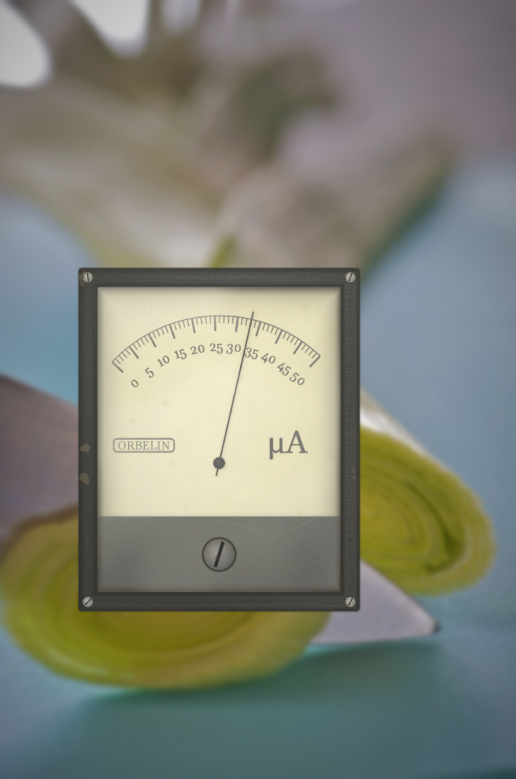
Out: µA 33
